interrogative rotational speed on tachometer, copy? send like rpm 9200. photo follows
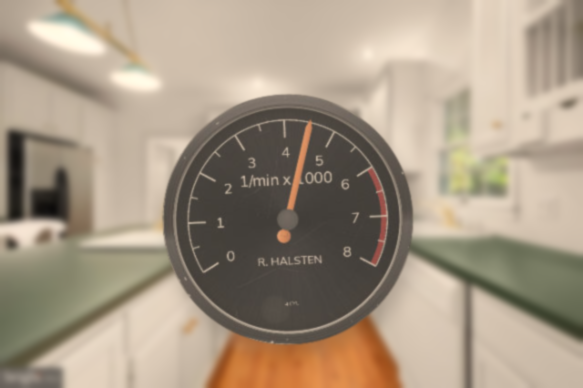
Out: rpm 4500
